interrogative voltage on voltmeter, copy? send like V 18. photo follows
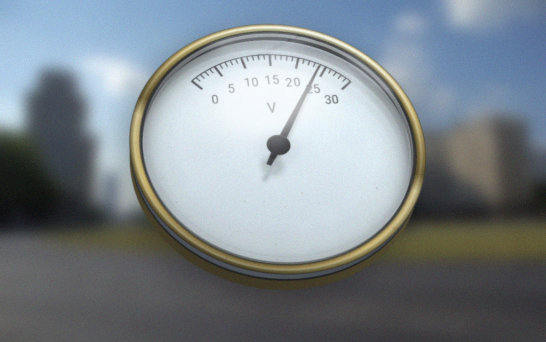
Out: V 24
